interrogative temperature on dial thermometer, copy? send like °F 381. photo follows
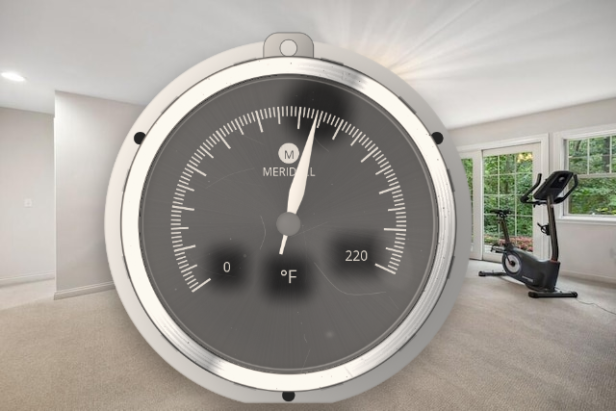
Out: °F 128
